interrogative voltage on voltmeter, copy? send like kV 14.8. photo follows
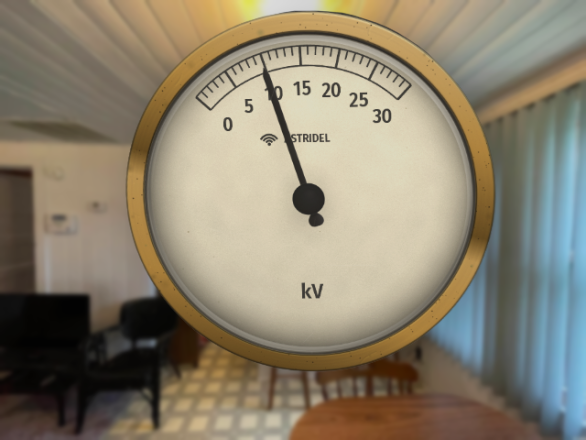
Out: kV 10
